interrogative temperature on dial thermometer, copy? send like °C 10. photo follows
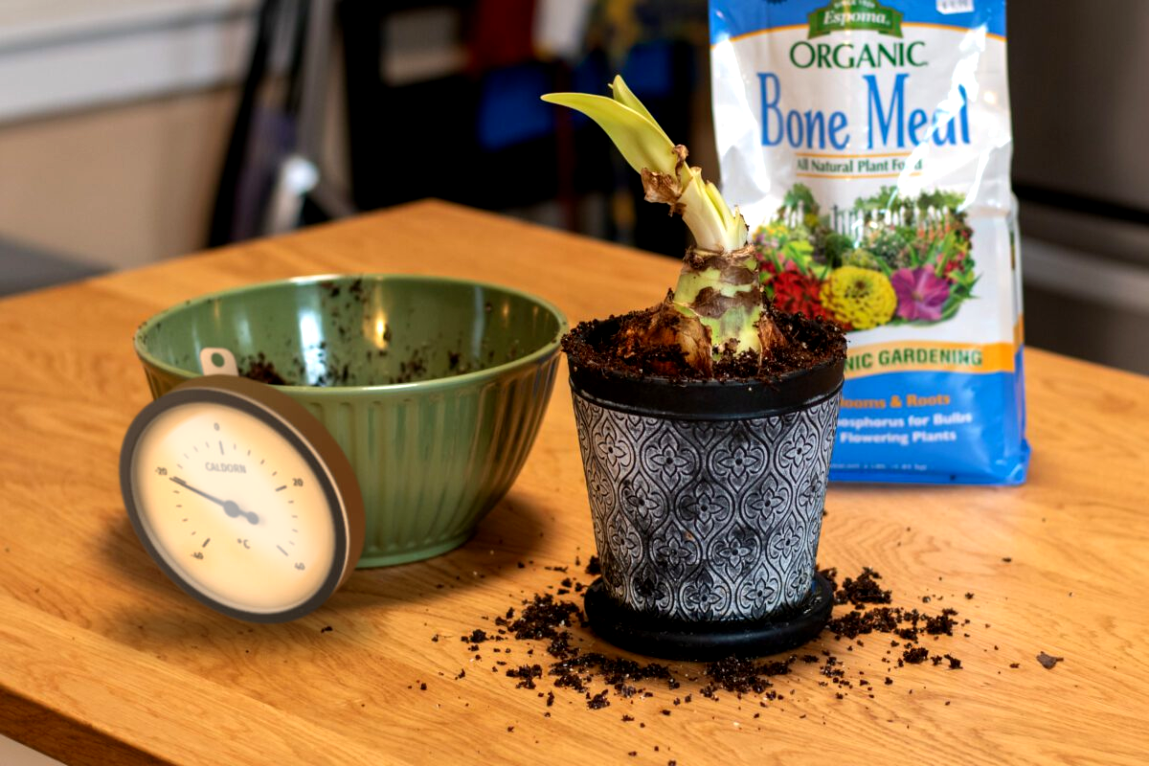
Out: °C -20
